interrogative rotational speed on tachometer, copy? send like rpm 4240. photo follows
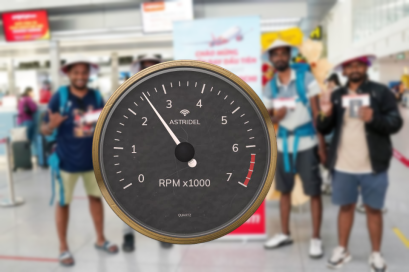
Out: rpm 2500
